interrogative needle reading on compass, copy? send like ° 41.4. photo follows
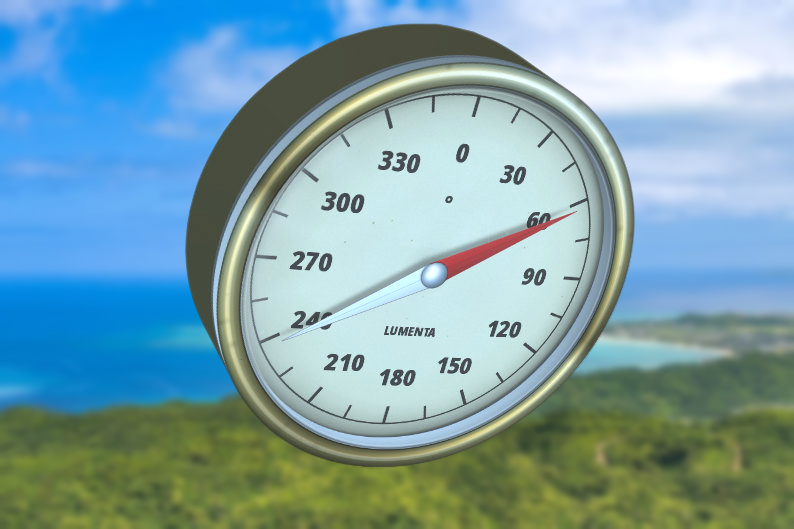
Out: ° 60
